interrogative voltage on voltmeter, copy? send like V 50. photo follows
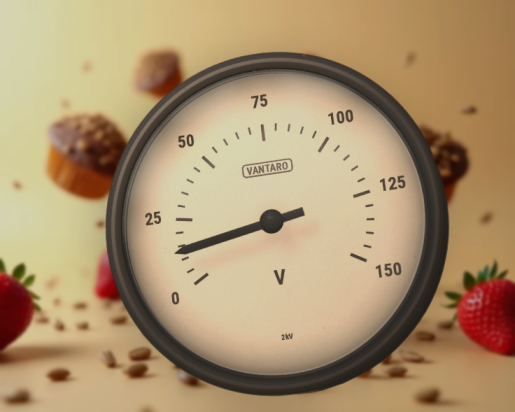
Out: V 12.5
